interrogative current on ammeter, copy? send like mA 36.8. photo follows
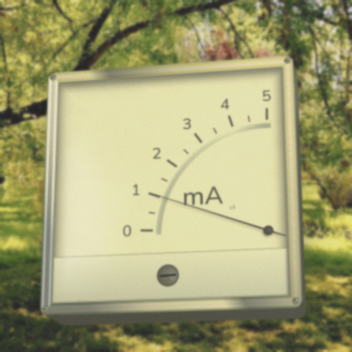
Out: mA 1
